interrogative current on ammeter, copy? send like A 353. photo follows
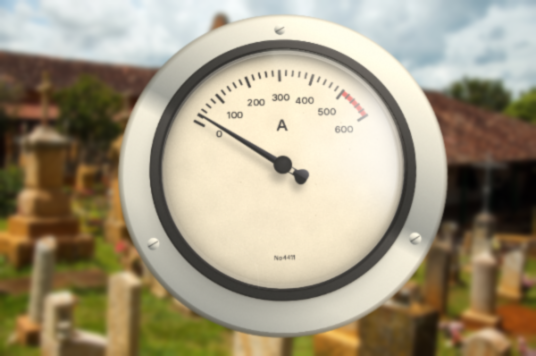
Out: A 20
